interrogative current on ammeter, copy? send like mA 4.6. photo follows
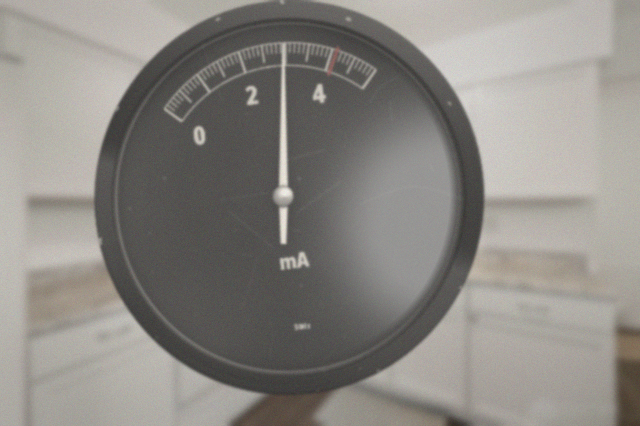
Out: mA 3
